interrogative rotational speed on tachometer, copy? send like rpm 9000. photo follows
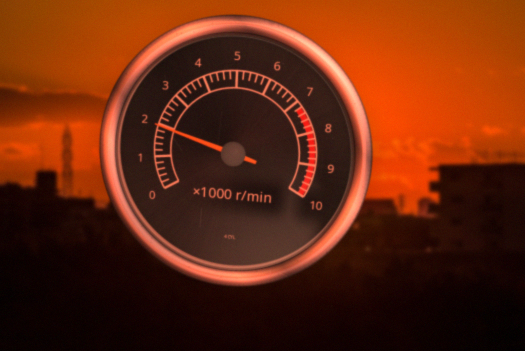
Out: rpm 2000
